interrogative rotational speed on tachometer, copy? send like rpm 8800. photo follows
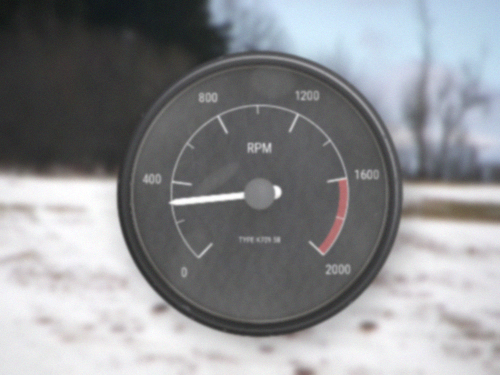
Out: rpm 300
